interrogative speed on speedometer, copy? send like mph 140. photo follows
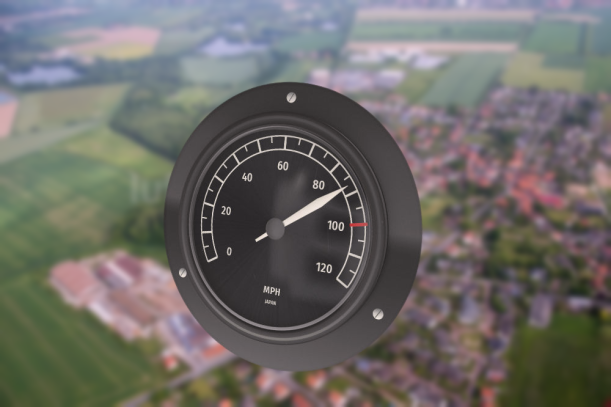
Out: mph 87.5
